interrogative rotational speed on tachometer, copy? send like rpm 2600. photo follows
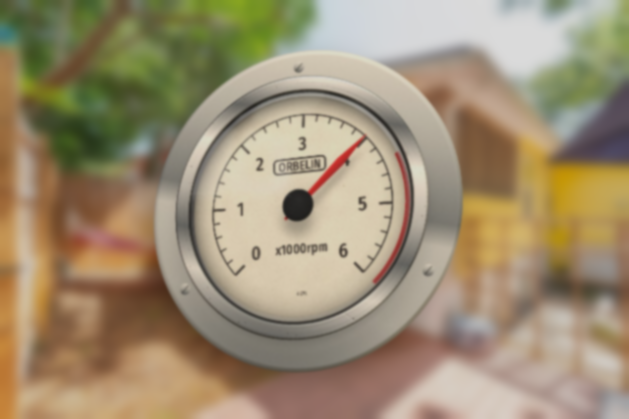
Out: rpm 4000
